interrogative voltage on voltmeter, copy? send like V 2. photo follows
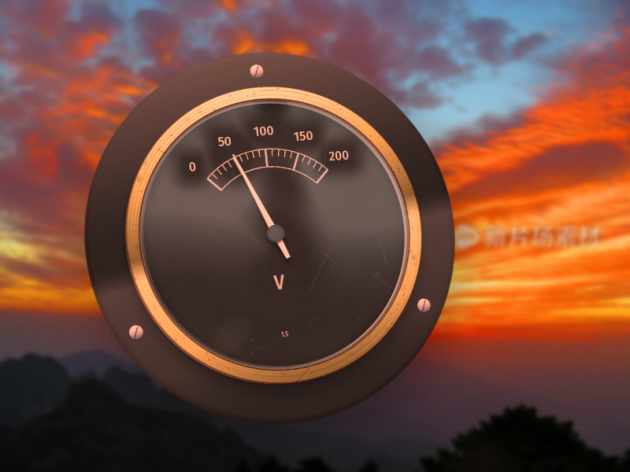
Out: V 50
